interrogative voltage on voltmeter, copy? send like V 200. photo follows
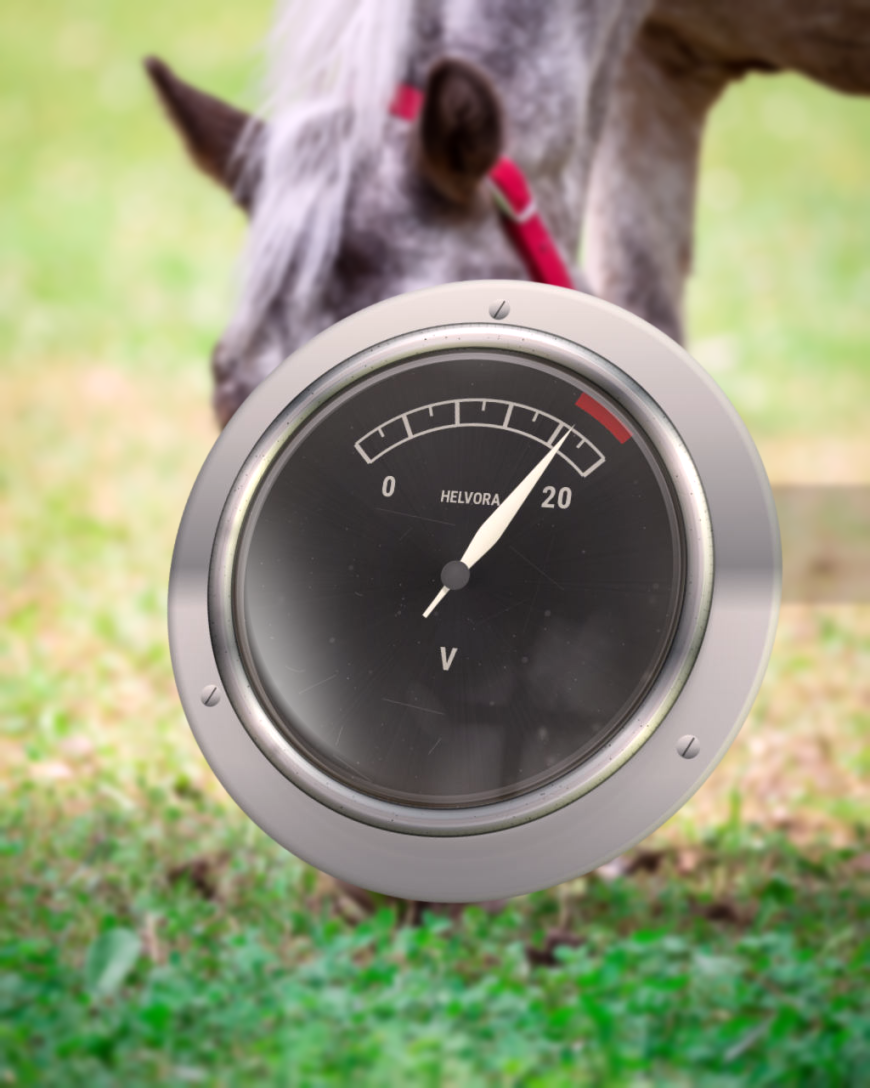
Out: V 17
